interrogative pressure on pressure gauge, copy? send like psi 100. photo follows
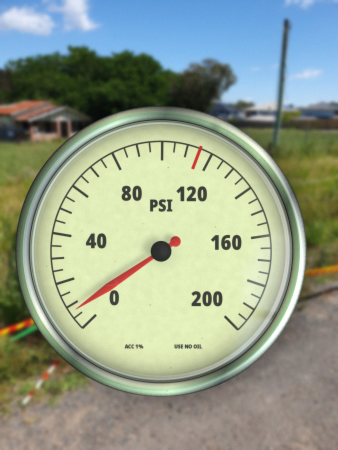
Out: psi 7.5
